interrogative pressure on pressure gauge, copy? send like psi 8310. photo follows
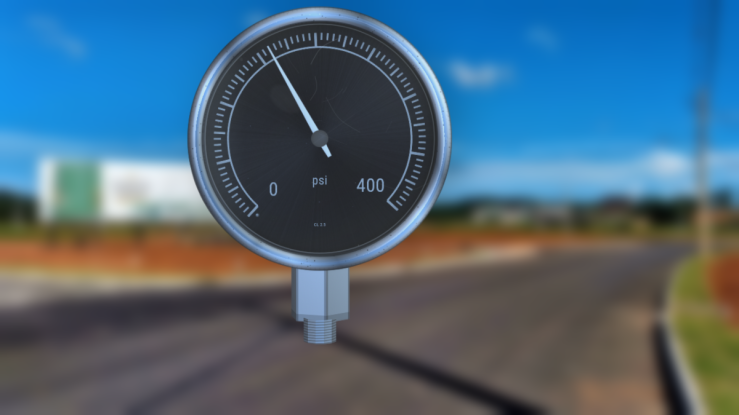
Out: psi 160
